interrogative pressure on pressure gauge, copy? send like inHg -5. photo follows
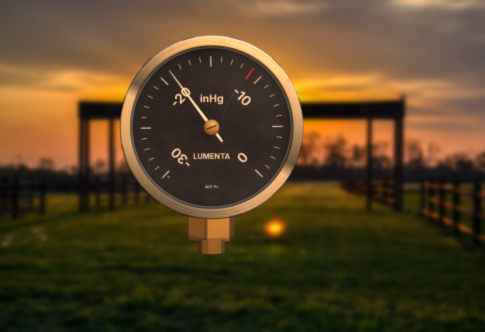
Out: inHg -19
